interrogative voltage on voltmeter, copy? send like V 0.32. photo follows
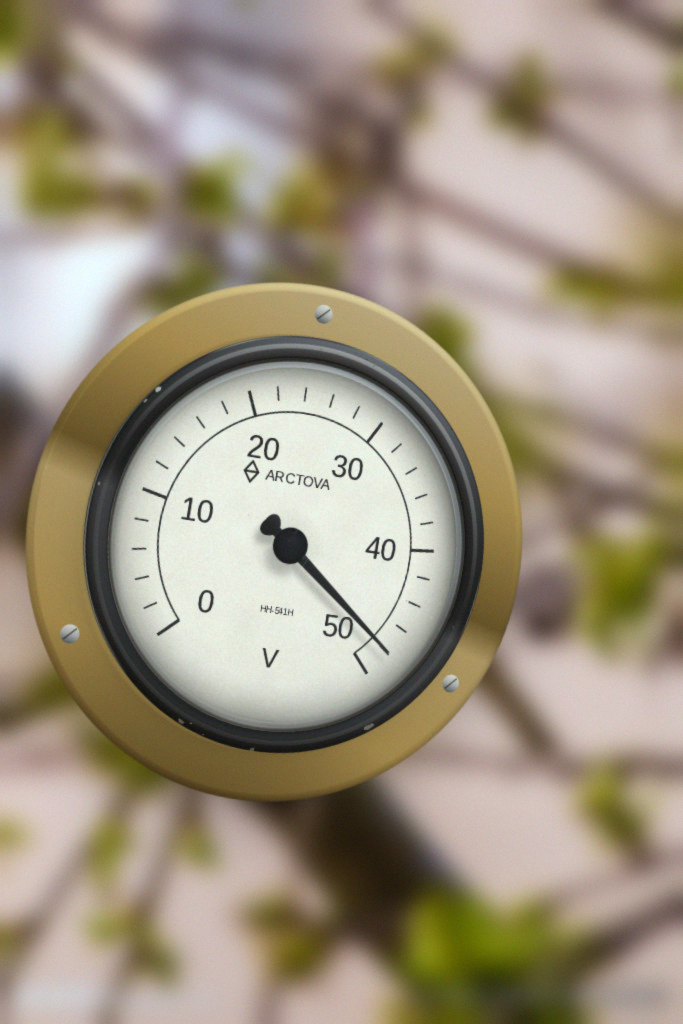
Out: V 48
